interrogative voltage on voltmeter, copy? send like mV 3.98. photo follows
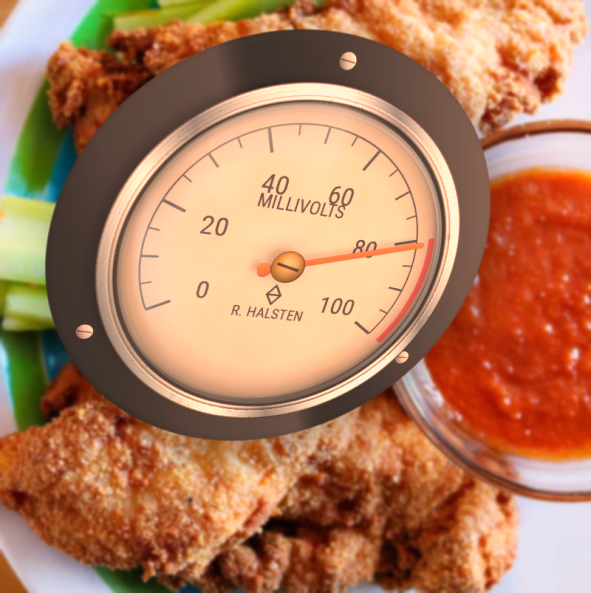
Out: mV 80
